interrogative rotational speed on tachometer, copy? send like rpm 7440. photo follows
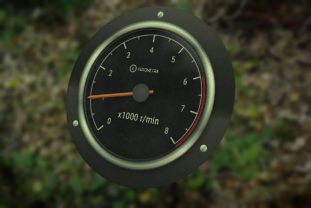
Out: rpm 1000
